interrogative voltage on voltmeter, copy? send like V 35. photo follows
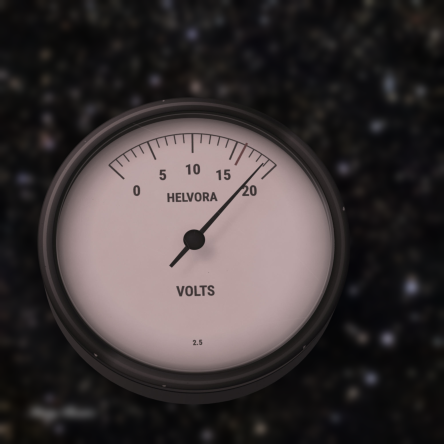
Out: V 19
